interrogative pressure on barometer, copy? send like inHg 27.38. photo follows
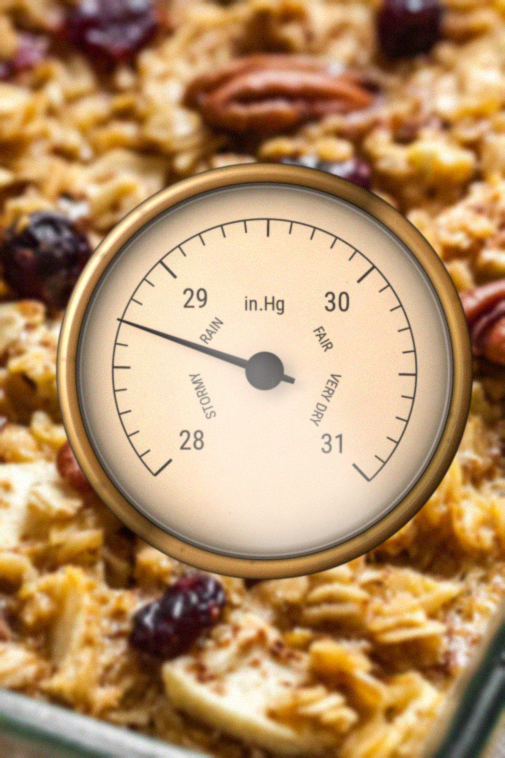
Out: inHg 28.7
